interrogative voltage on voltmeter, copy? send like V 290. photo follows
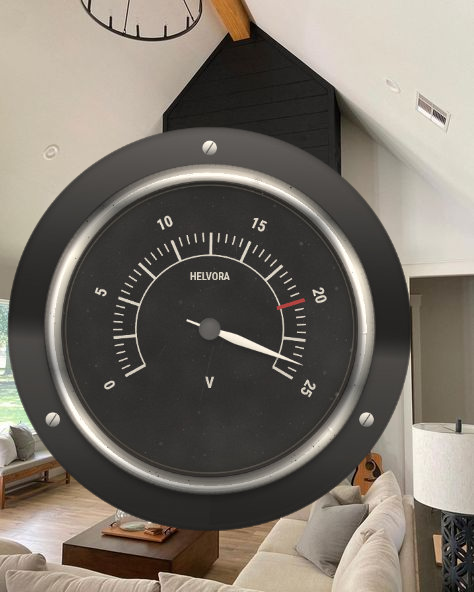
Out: V 24
